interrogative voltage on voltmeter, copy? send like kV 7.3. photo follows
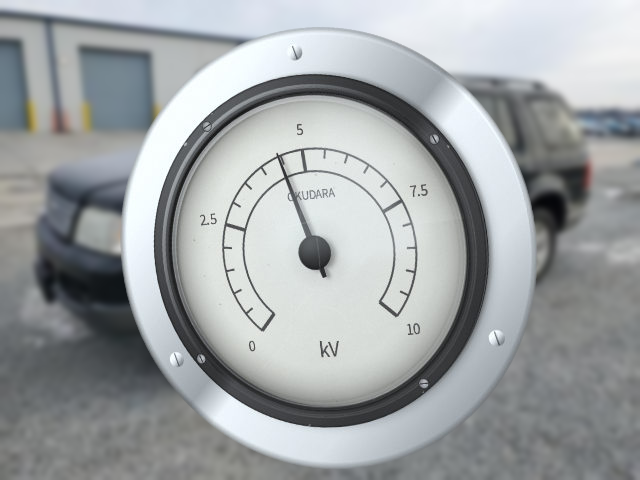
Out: kV 4.5
